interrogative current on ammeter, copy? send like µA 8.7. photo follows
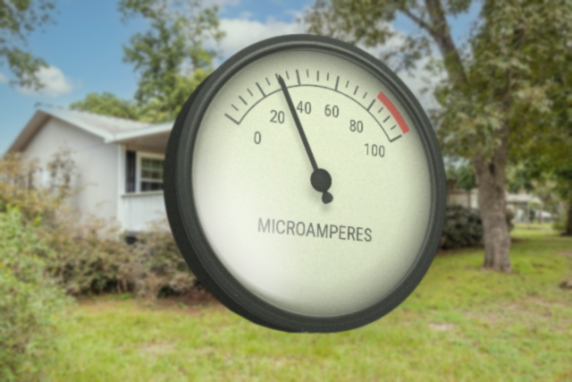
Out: µA 30
